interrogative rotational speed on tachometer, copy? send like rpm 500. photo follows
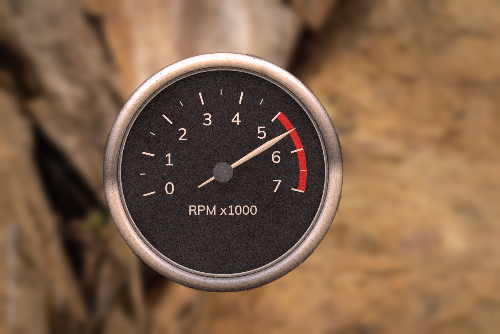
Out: rpm 5500
